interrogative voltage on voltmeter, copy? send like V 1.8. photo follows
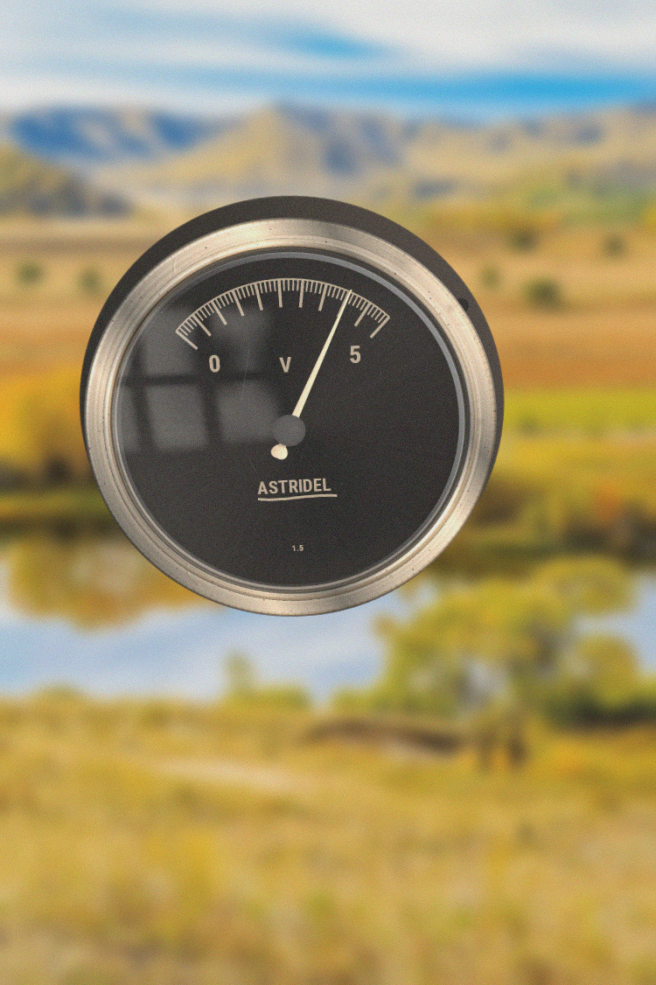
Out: V 4
